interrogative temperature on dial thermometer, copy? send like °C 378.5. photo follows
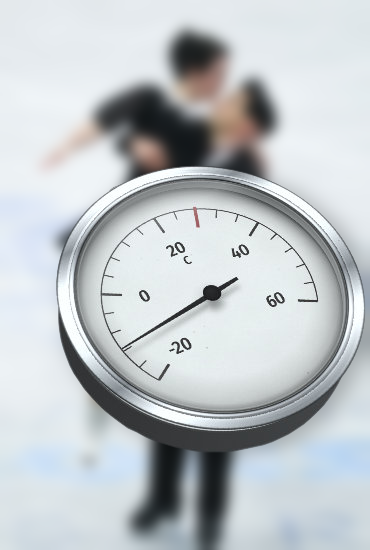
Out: °C -12
